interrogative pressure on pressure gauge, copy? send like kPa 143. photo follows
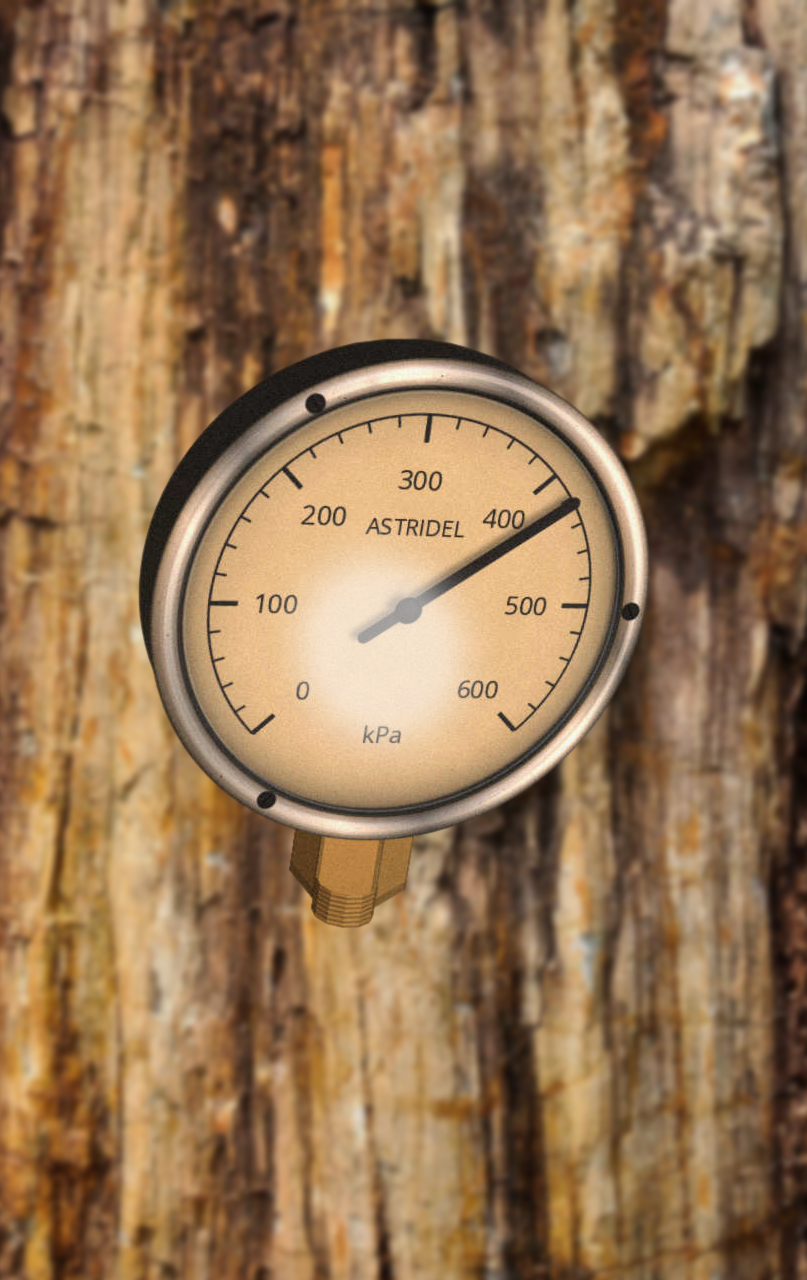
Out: kPa 420
